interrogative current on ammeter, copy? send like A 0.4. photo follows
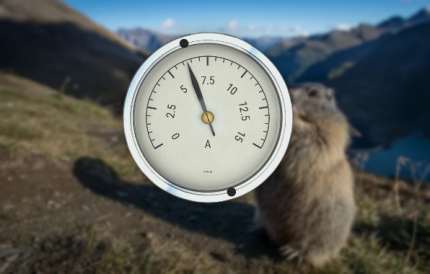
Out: A 6.25
